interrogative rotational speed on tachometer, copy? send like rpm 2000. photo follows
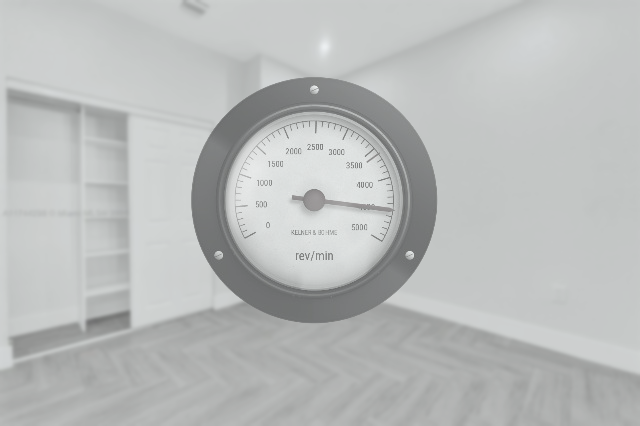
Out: rpm 4500
